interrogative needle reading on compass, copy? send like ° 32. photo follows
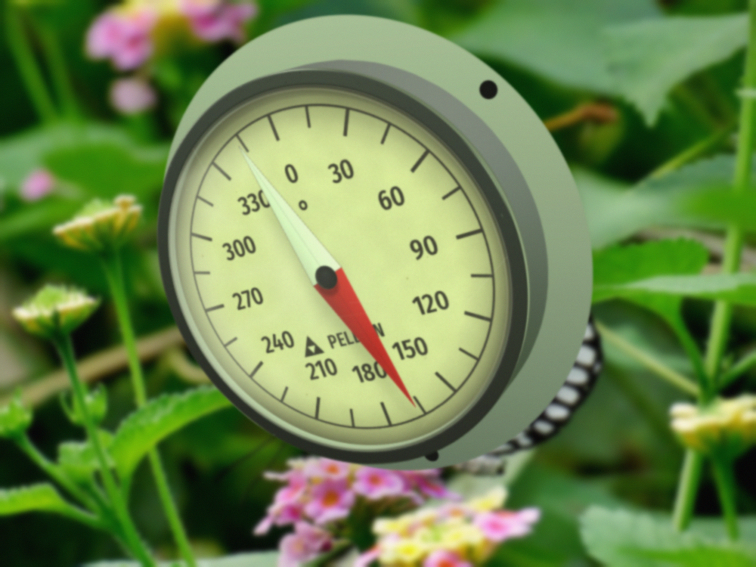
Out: ° 165
